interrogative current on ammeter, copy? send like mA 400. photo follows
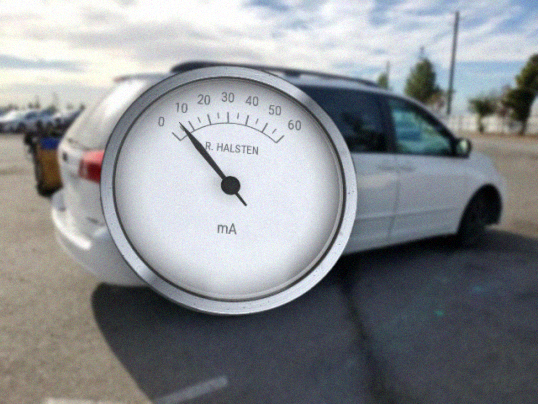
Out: mA 5
